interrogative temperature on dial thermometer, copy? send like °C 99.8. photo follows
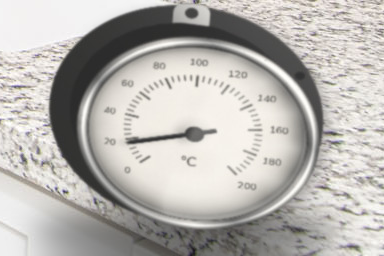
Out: °C 20
